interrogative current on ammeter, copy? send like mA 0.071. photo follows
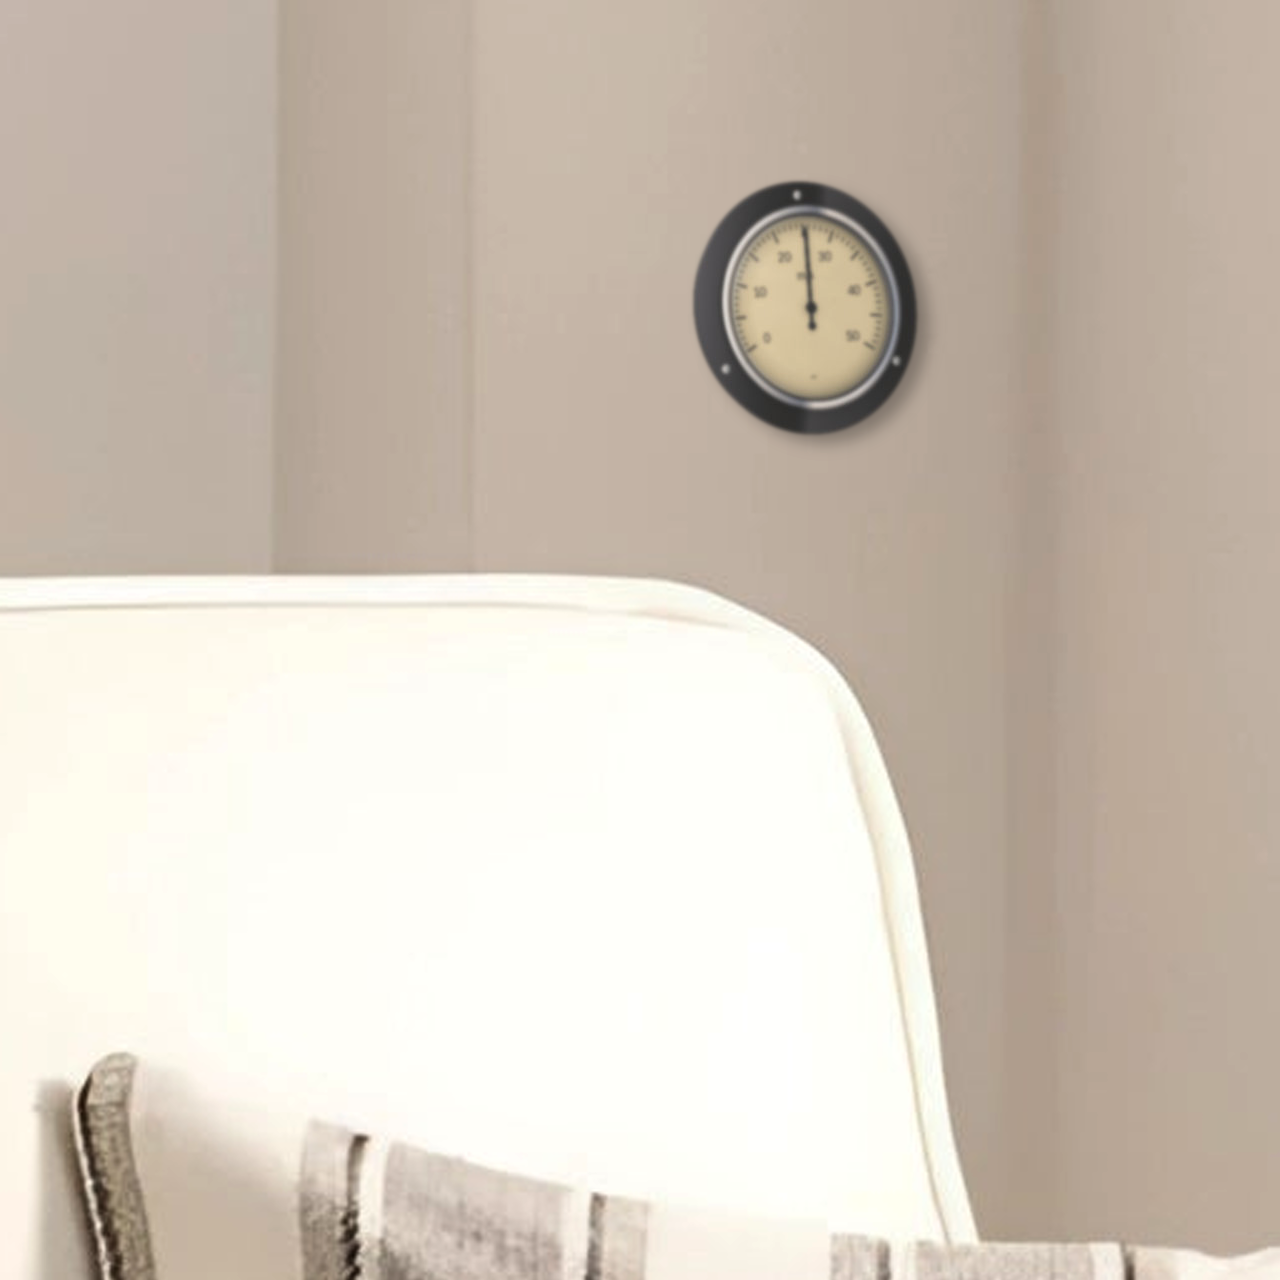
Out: mA 25
